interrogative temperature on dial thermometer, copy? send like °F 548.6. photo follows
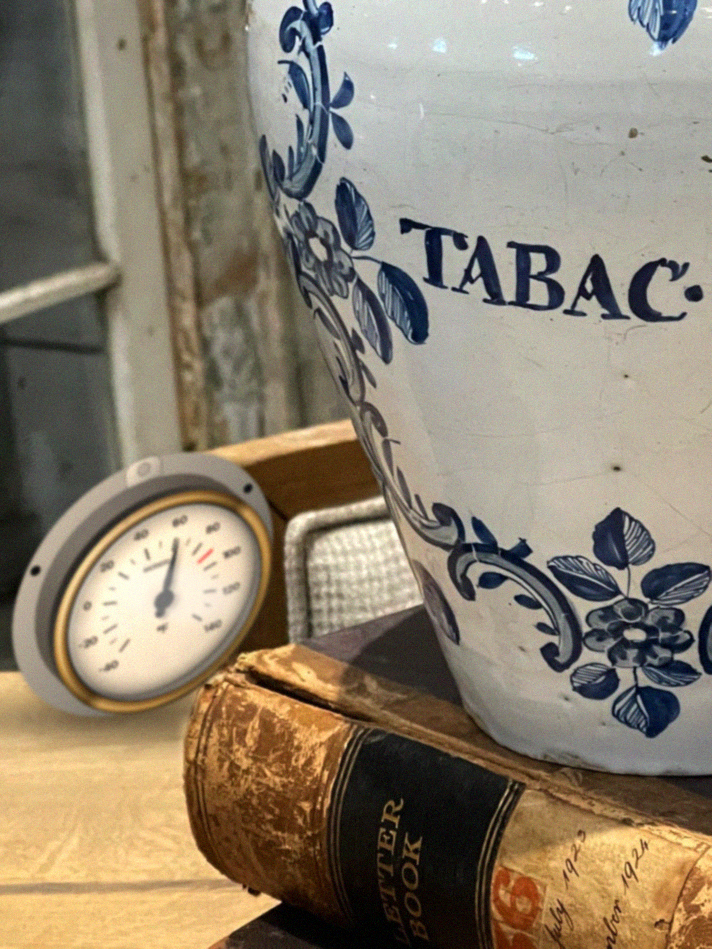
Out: °F 60
